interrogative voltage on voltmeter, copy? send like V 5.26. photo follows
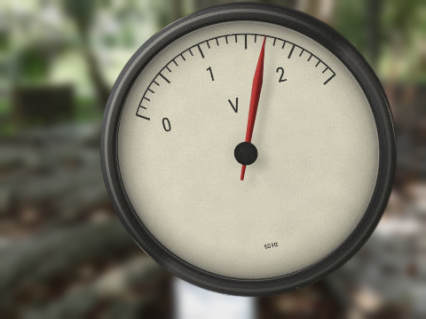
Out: V 1.7
